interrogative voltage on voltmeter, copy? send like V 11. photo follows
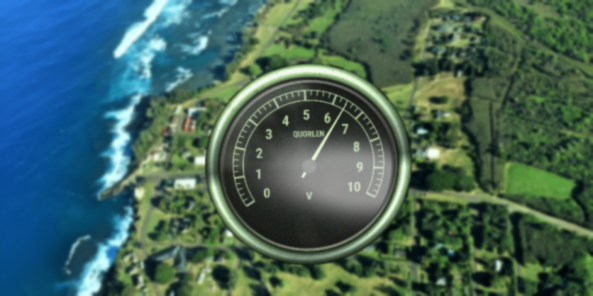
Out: V 6.4
